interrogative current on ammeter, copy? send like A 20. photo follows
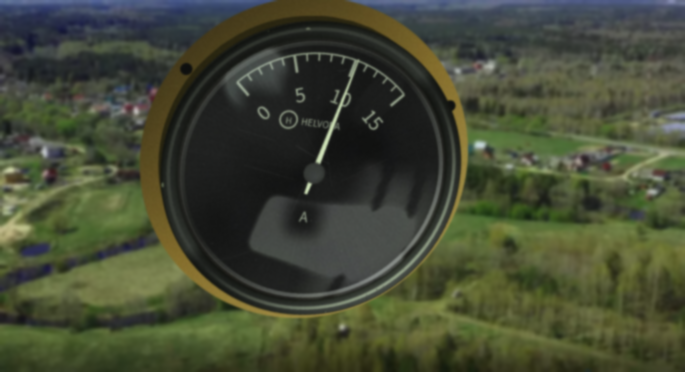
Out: A 10
